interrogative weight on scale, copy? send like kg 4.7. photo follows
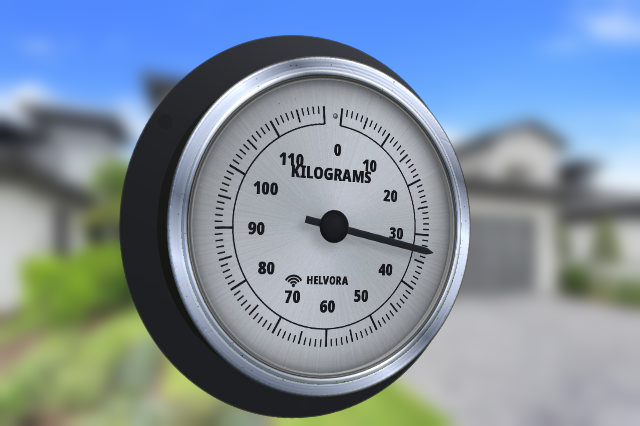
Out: kg 33
